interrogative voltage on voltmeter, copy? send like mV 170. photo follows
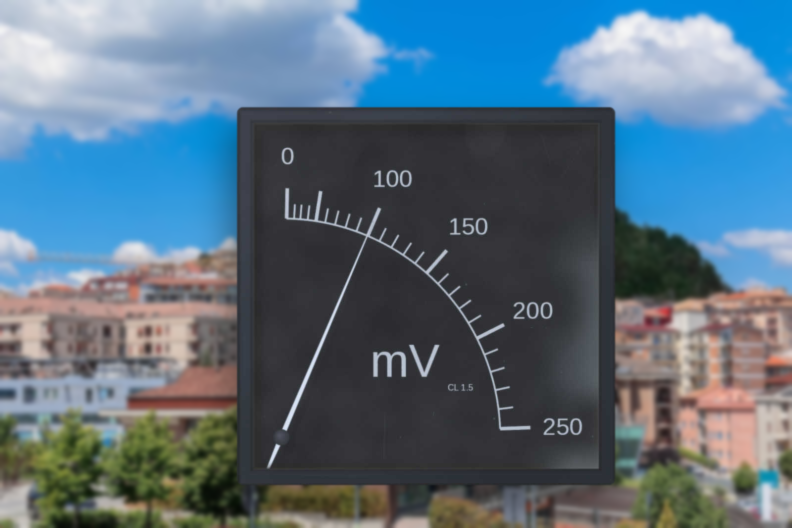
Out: mV 100
